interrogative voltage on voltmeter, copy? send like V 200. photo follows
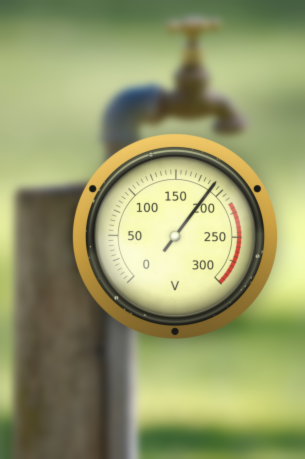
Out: V 190
